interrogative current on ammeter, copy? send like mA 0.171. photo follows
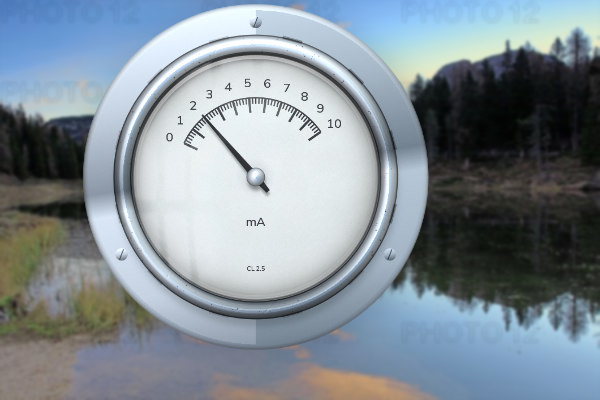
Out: mA 2
